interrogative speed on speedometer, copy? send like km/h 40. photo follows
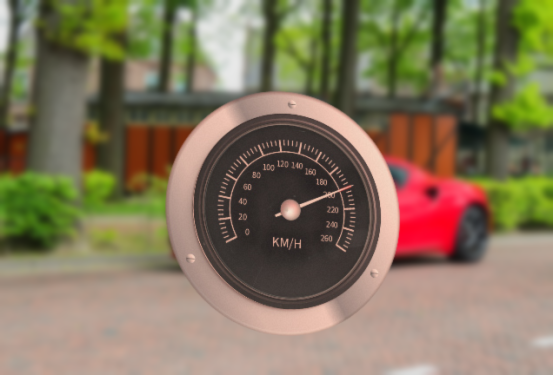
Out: km/h 200
